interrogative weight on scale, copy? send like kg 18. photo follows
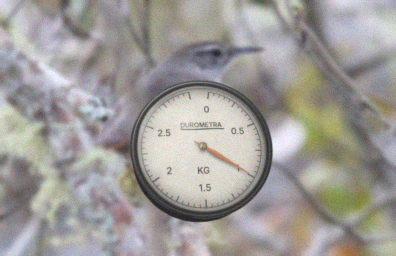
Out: kg 1
